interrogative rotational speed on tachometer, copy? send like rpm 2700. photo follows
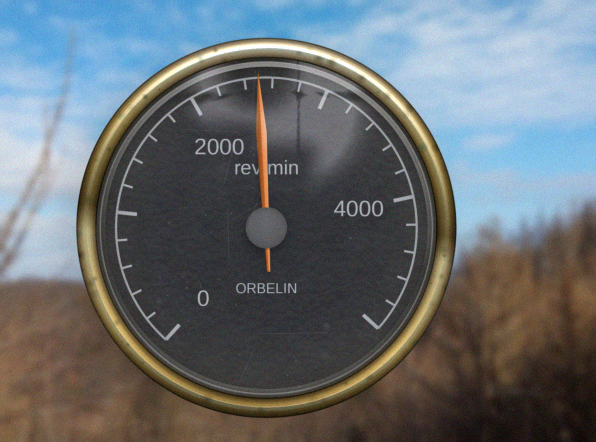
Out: rpm 2500
